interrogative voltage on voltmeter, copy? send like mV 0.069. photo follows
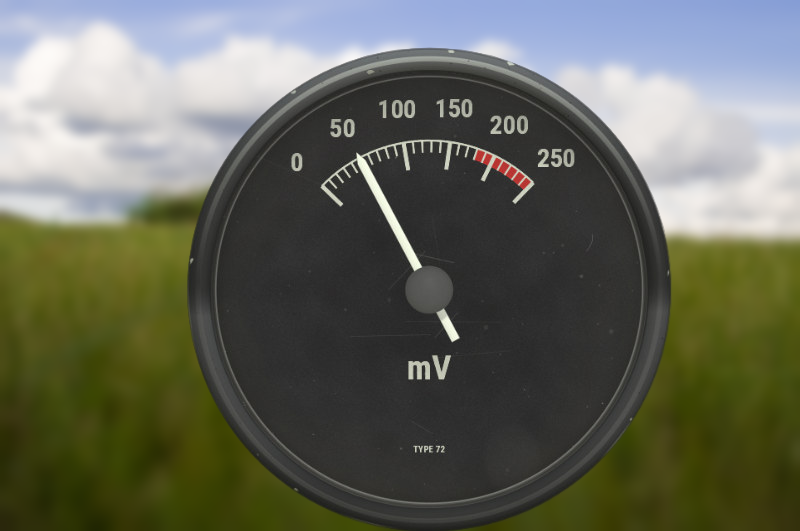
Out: mV 50
